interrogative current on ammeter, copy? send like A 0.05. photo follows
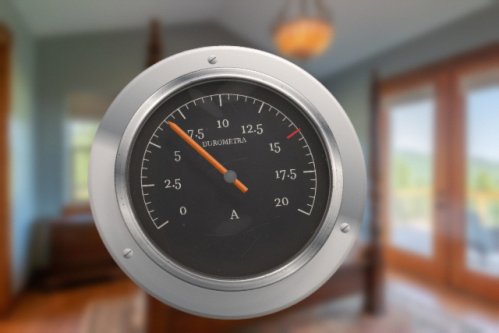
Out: A 6.5
